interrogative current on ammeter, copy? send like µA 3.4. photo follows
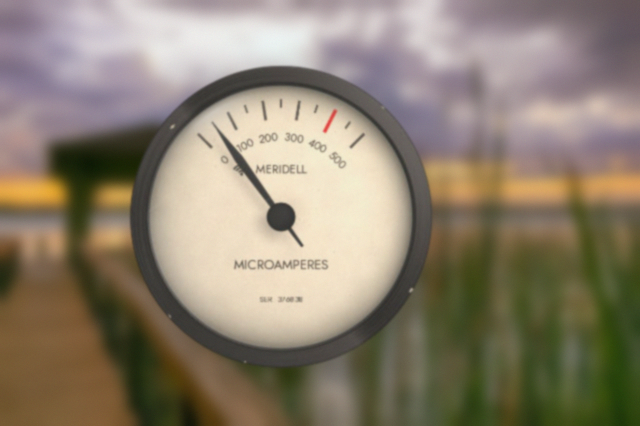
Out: µA 50
